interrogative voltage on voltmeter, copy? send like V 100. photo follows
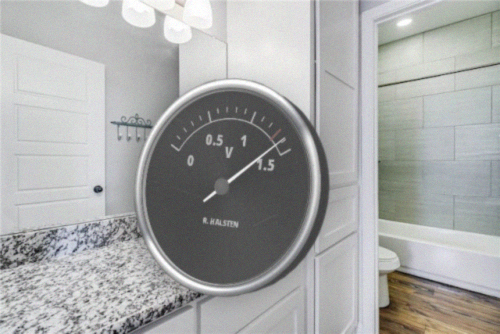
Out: V 1.4
